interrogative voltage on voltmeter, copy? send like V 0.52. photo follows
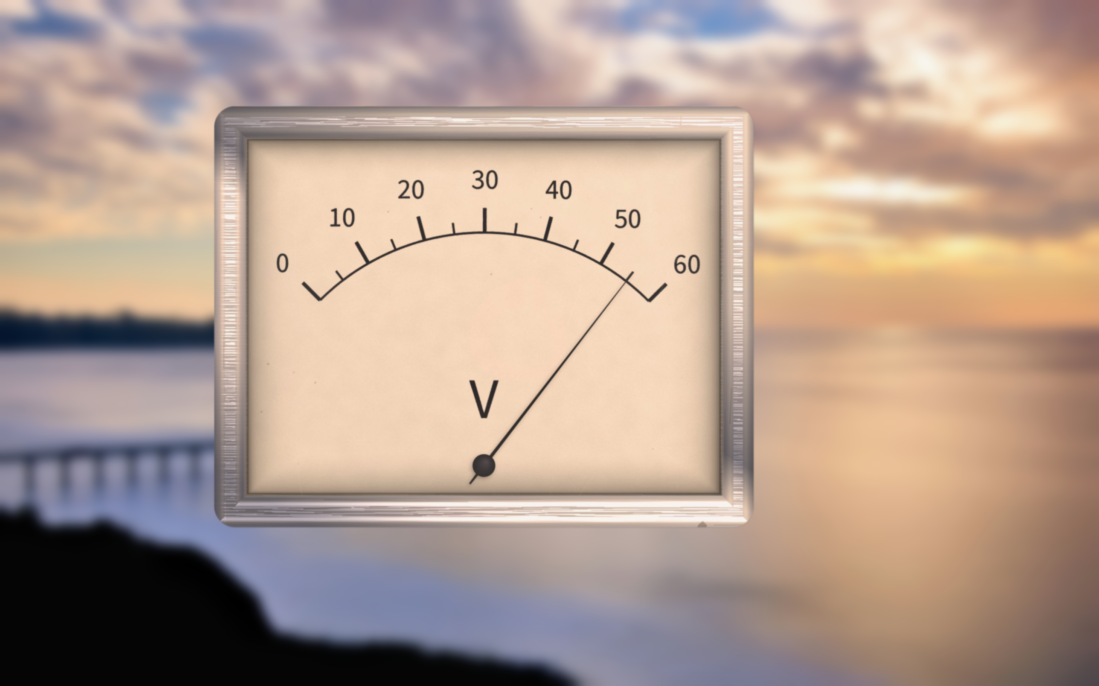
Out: V 55
